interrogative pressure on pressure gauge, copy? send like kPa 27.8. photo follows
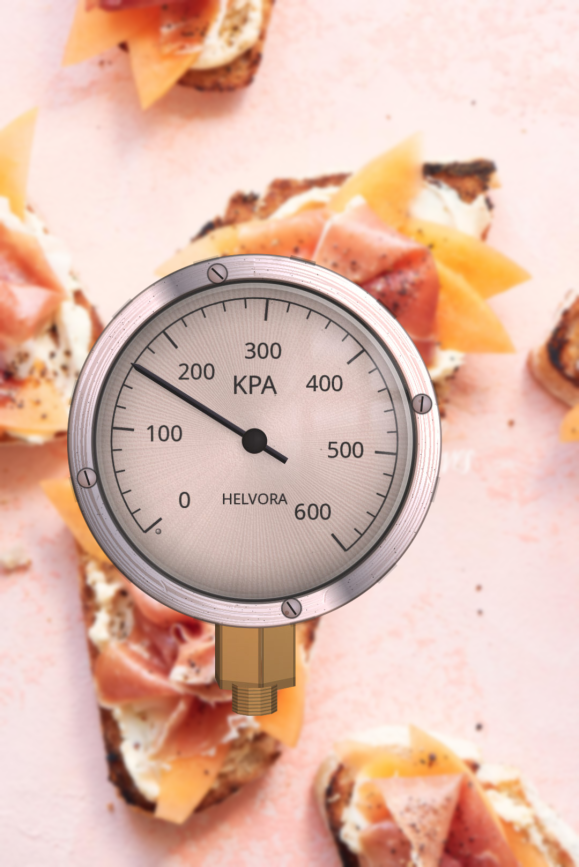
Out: kPa 160
